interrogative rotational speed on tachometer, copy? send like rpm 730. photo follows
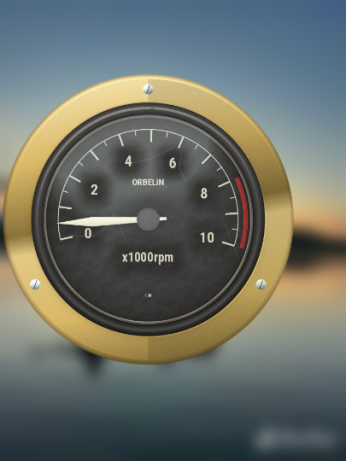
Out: rpm 500
